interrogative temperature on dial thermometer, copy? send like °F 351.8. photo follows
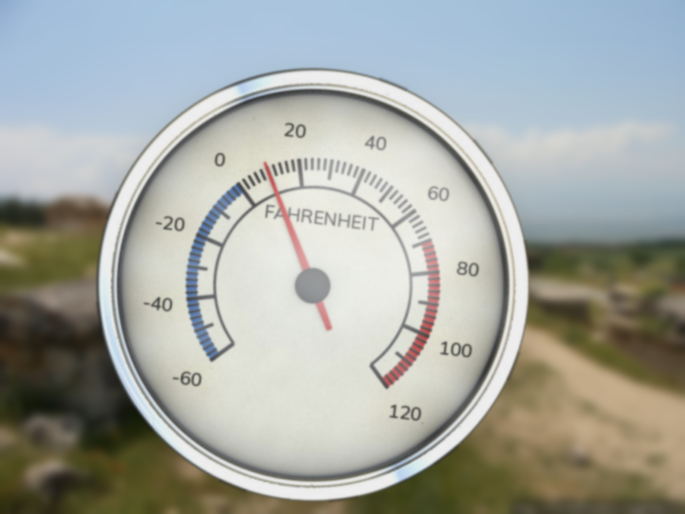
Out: °F 10
